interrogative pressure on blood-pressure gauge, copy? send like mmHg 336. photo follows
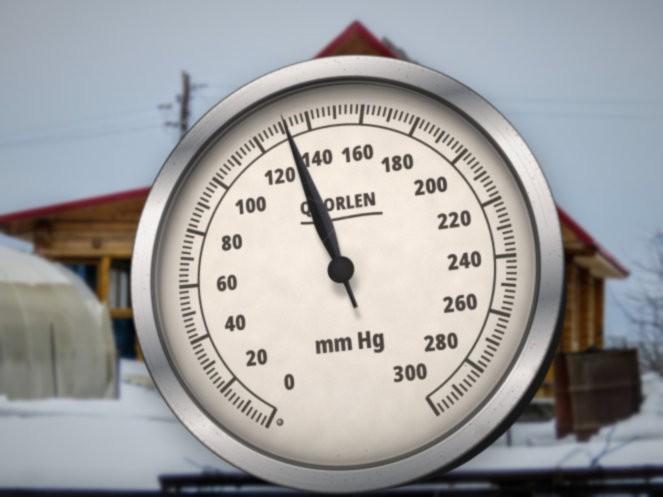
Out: mmHg 132
